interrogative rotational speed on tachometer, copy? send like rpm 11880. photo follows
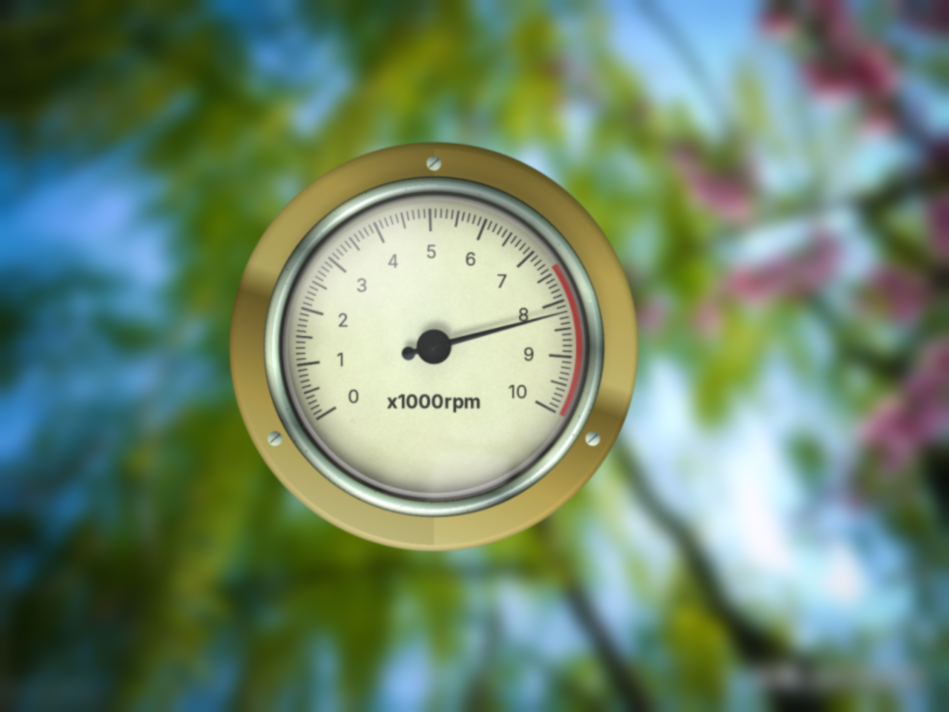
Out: rpm 8200
